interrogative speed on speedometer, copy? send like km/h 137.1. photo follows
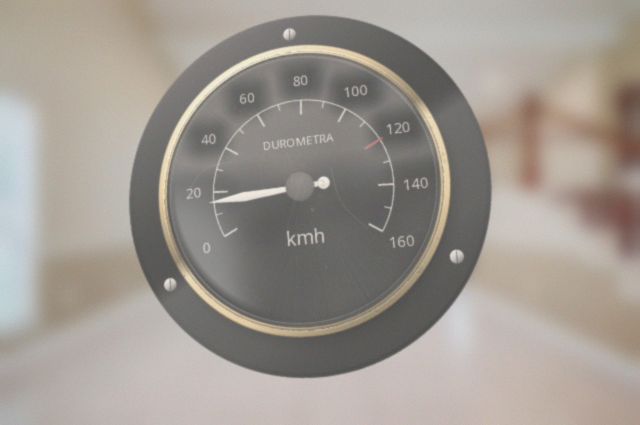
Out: km/h 15
